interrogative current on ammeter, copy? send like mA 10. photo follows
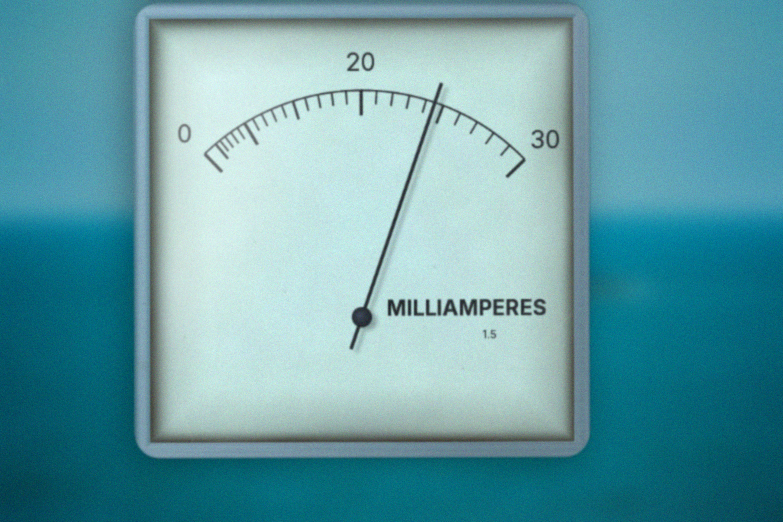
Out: mA 24.5
